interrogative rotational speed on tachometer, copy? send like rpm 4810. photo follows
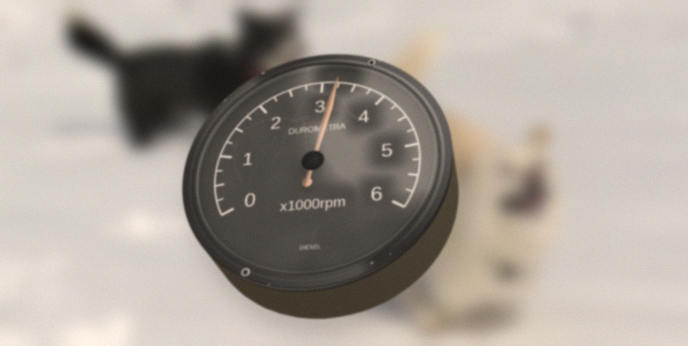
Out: rpm 3250
